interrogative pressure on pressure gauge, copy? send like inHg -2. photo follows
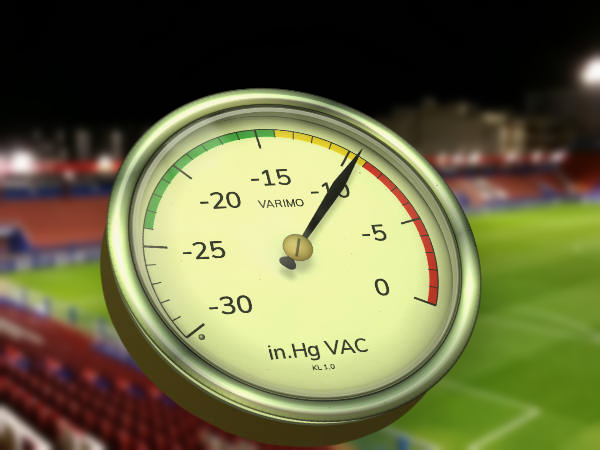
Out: inHg -9.5
